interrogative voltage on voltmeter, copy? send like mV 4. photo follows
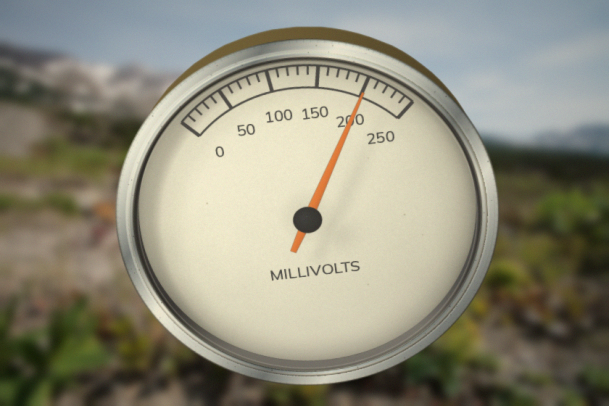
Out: mV 200
